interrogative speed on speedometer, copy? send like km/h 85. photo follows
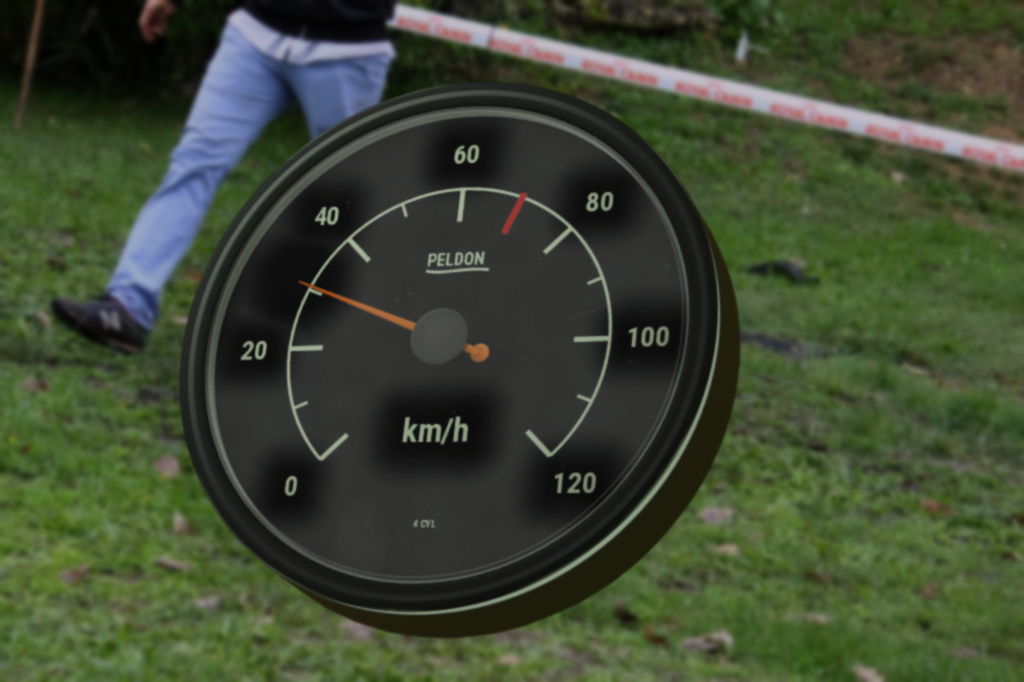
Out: km/h 30
